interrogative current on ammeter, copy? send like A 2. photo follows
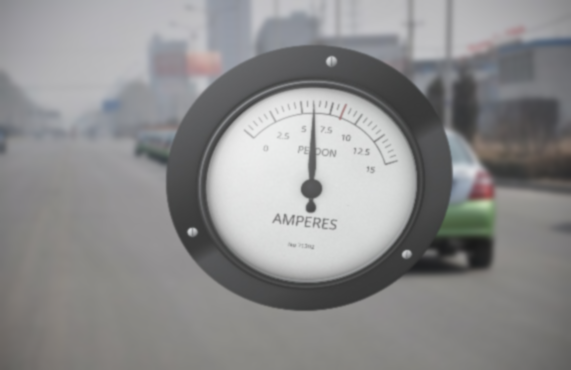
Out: A 6
